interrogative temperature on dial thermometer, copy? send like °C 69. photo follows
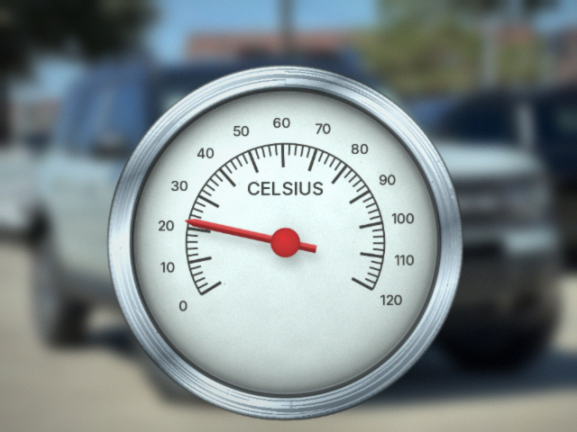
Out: °C 22
